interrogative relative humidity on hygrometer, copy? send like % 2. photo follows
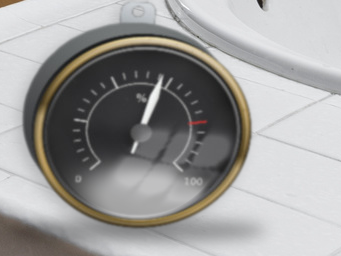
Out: % 56
